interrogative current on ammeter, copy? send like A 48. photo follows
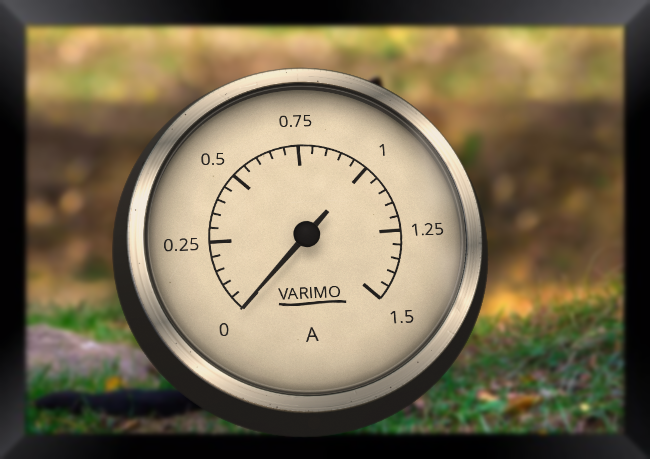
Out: A 0
